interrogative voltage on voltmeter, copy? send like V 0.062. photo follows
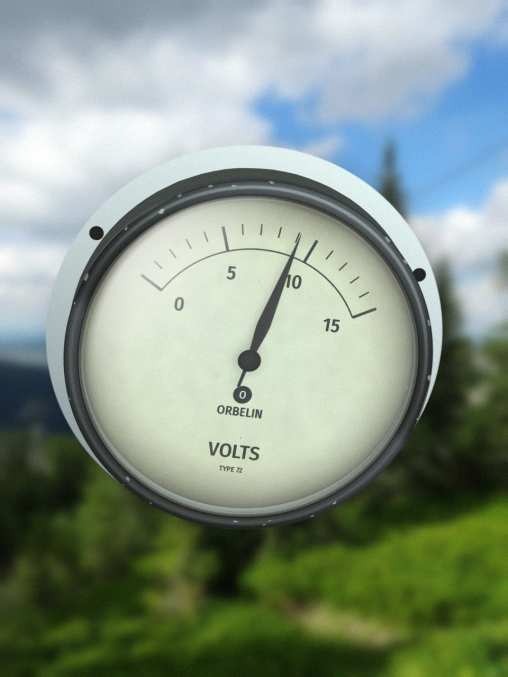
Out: V 9
